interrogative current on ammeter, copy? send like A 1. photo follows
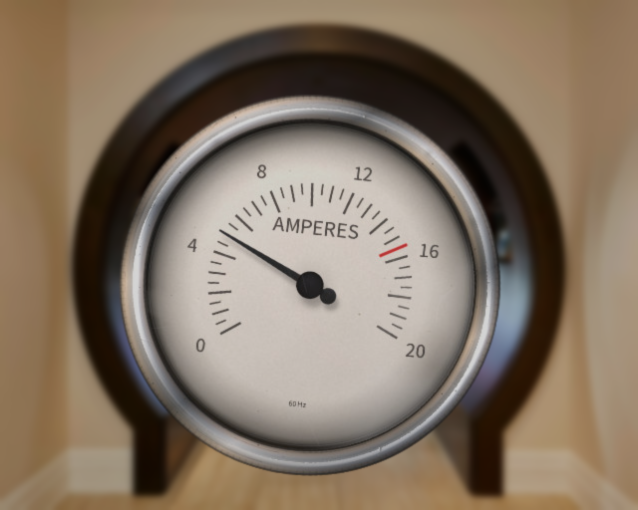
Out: A 5
